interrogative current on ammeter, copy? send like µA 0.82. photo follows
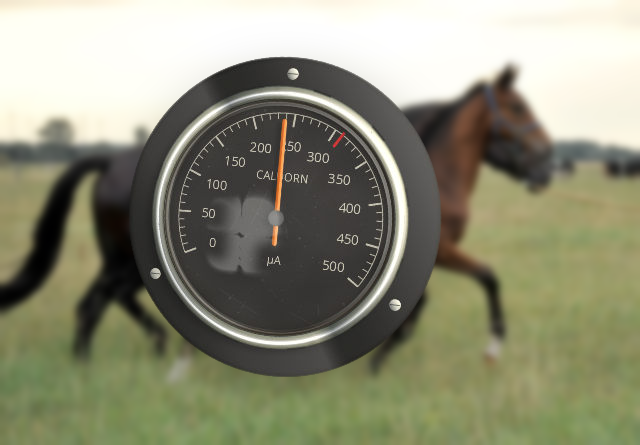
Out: µA 240
